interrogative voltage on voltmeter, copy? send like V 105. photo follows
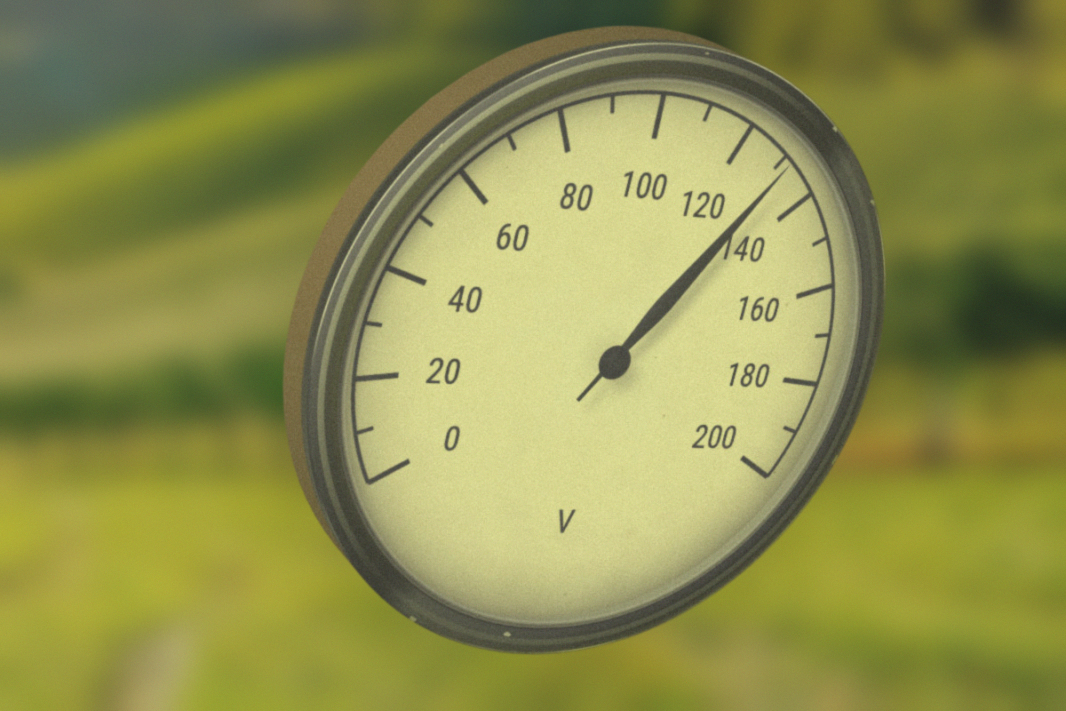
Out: V 130
